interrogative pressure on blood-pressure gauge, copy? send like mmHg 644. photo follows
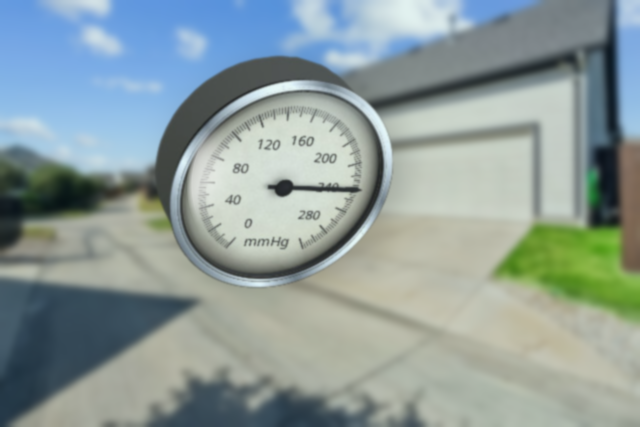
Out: mmHg 240
